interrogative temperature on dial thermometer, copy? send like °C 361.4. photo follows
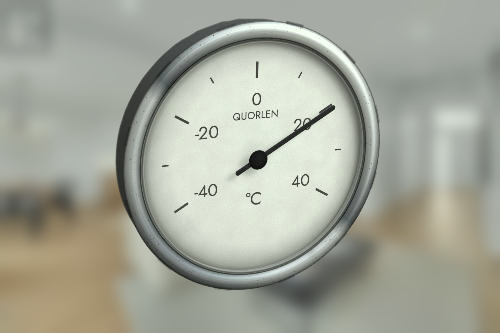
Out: °C 20
